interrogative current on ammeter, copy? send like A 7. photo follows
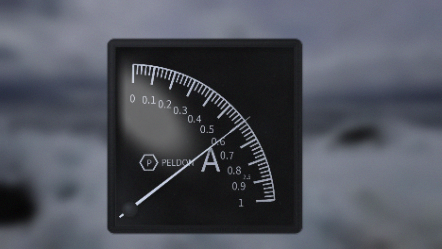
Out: A 0.6
